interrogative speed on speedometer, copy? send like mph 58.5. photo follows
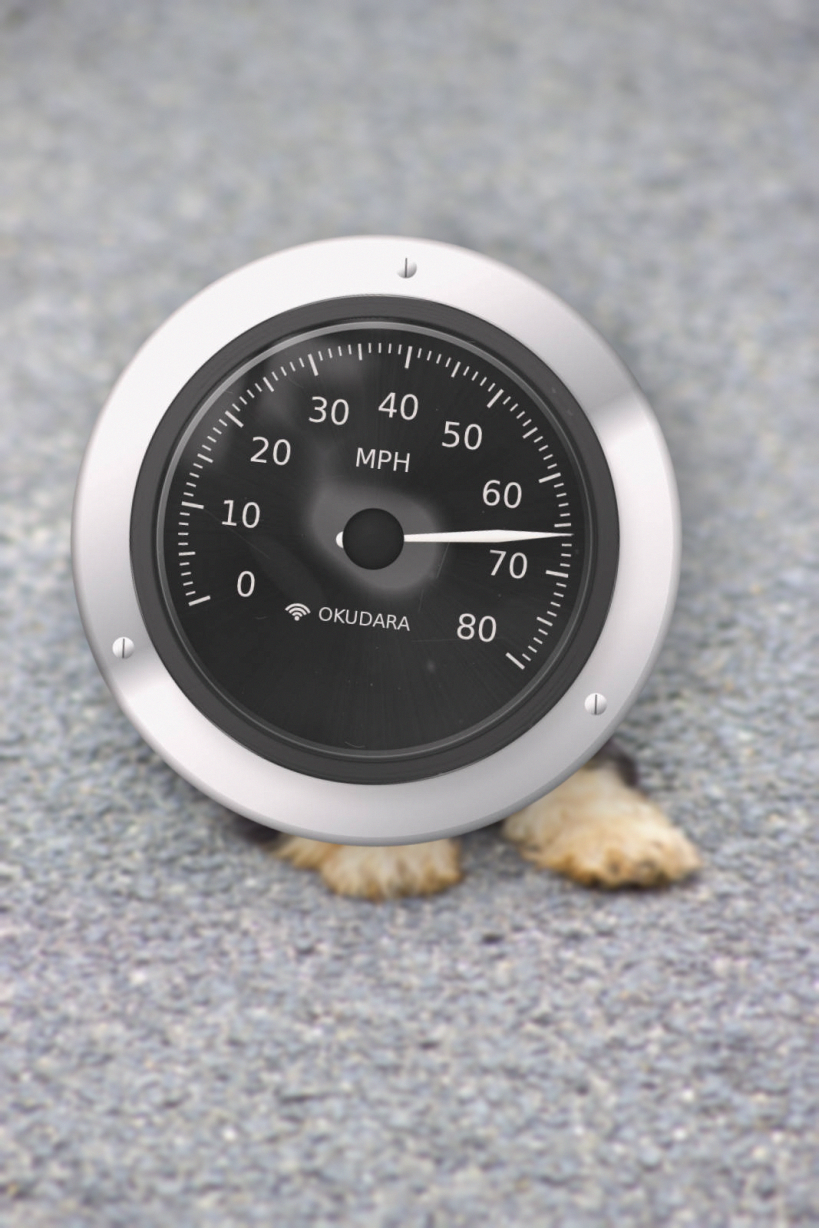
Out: mph 66
